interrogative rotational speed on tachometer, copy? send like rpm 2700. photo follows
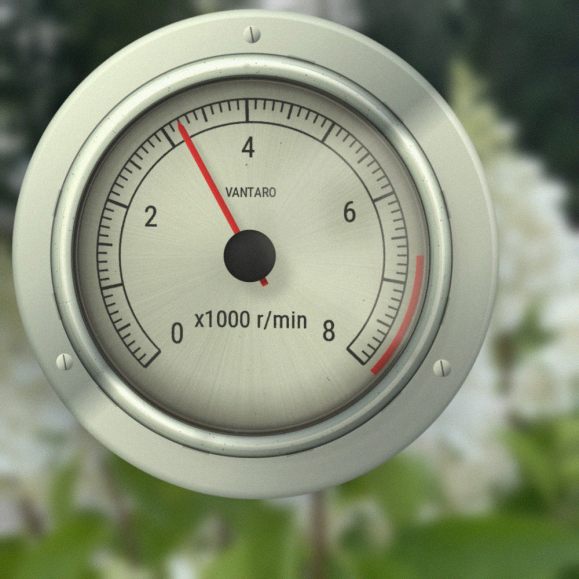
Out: rpm 3200
